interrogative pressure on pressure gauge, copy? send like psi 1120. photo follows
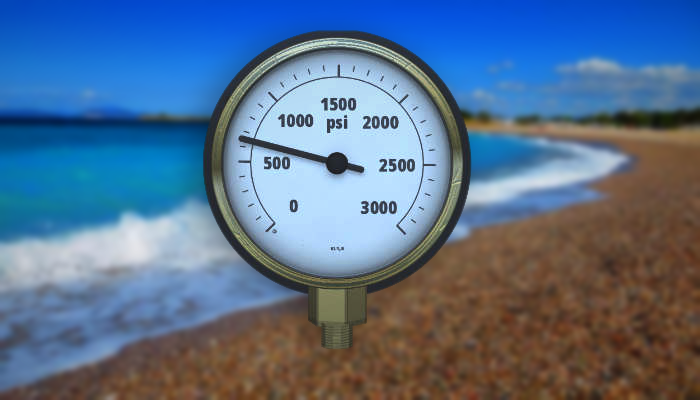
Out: psi 650
